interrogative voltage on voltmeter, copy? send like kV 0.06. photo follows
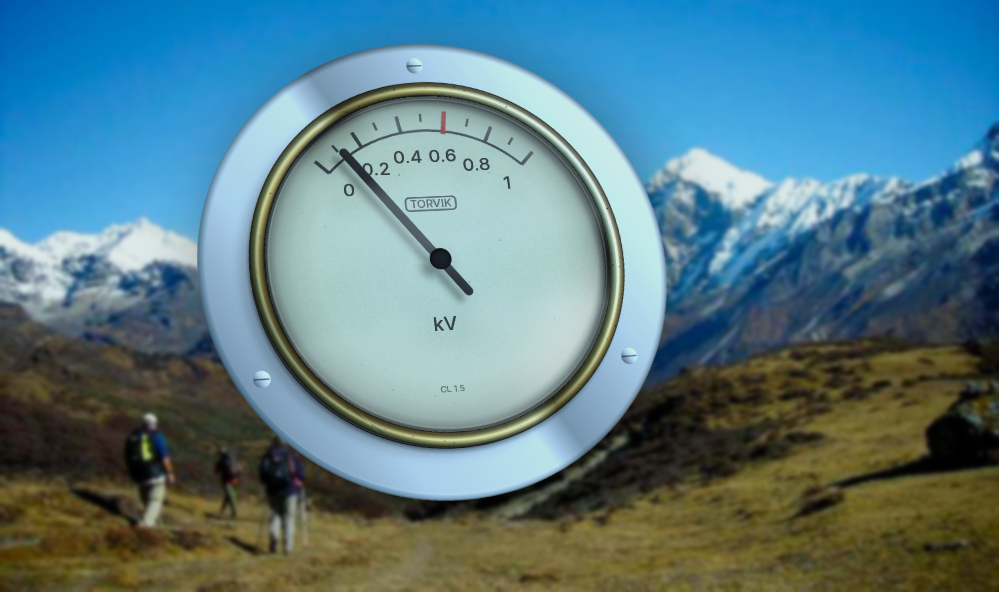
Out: kV 0.1
